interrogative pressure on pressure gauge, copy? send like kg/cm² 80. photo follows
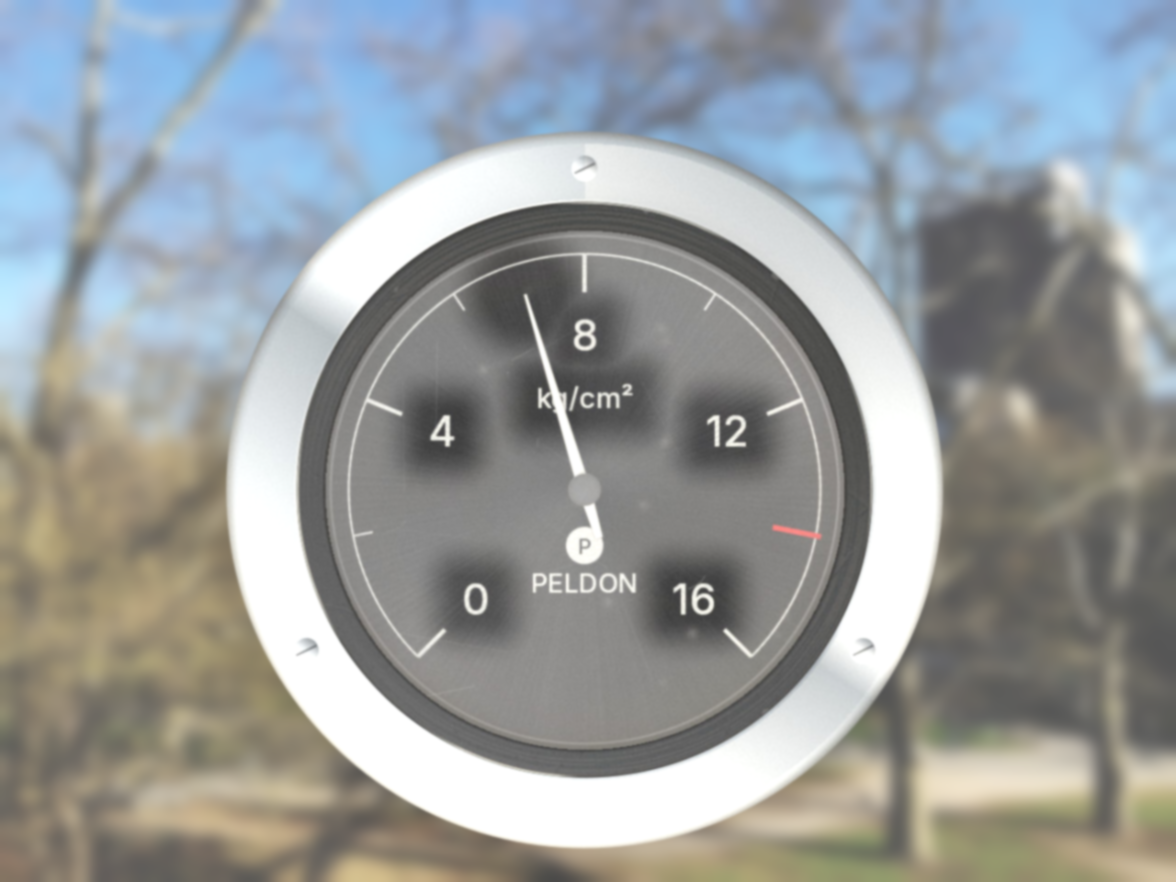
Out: kg/cm² 7
